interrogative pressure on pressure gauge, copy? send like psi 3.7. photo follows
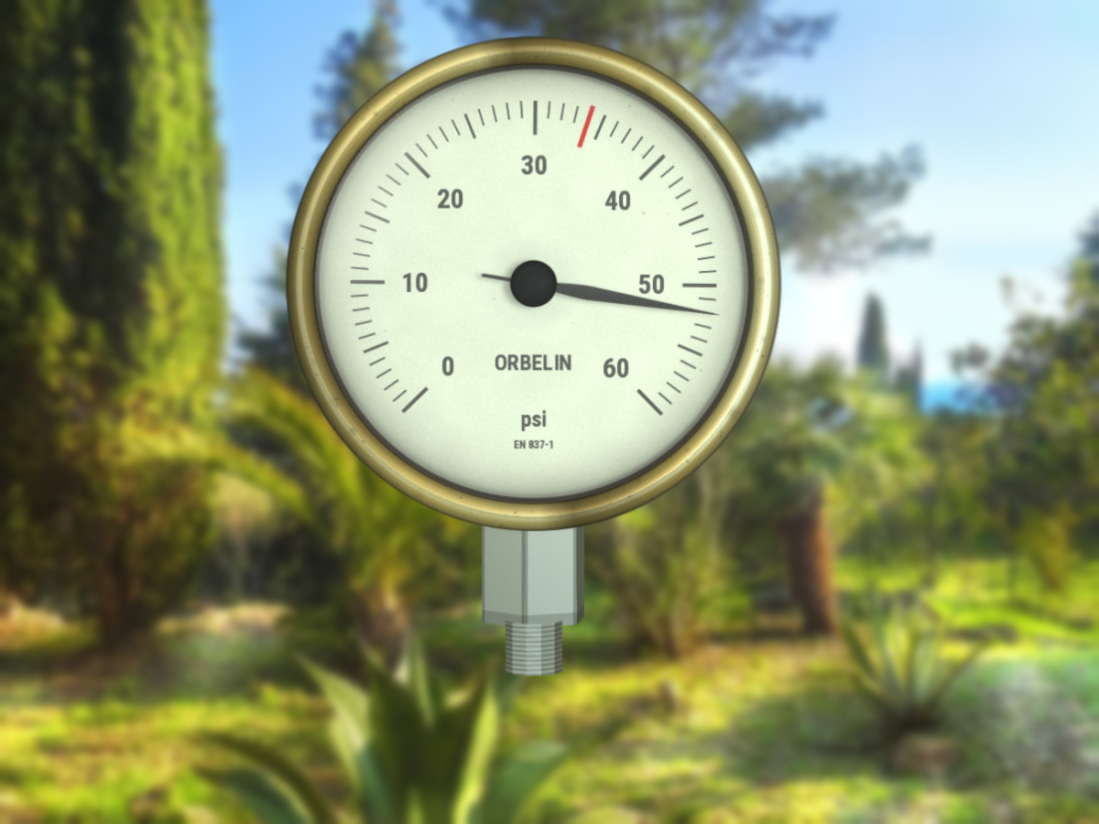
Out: psi 52
